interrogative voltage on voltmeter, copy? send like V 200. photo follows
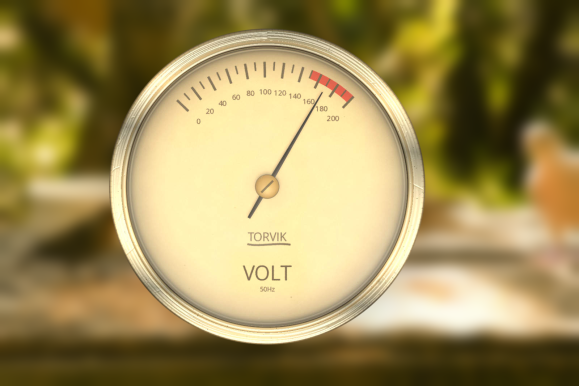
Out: V 170
